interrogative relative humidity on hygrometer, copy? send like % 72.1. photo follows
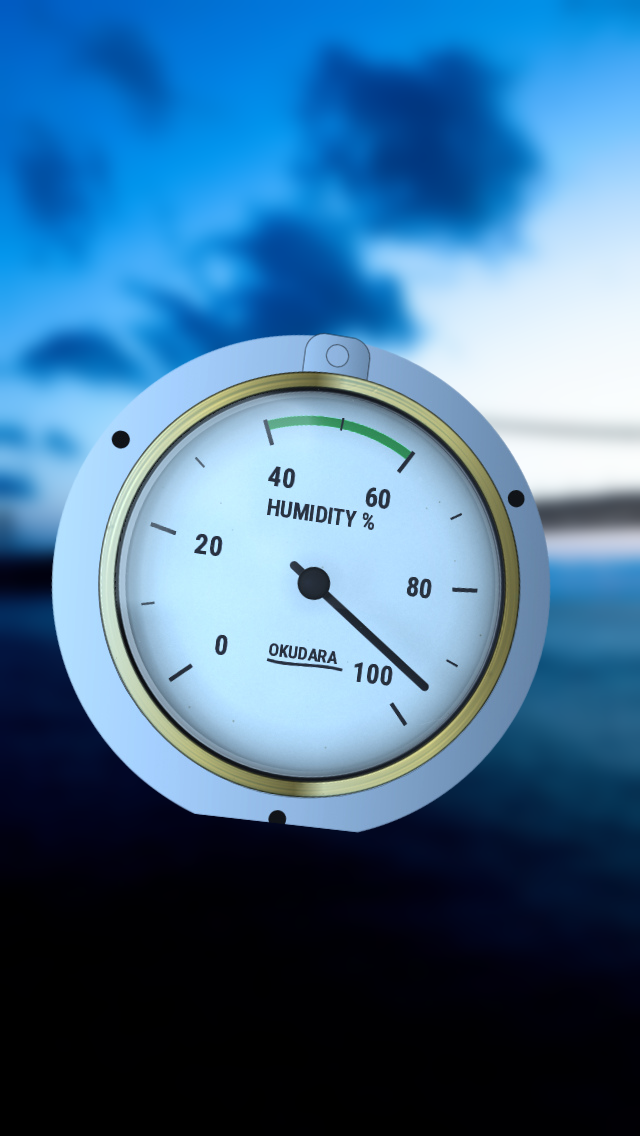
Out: % 95
